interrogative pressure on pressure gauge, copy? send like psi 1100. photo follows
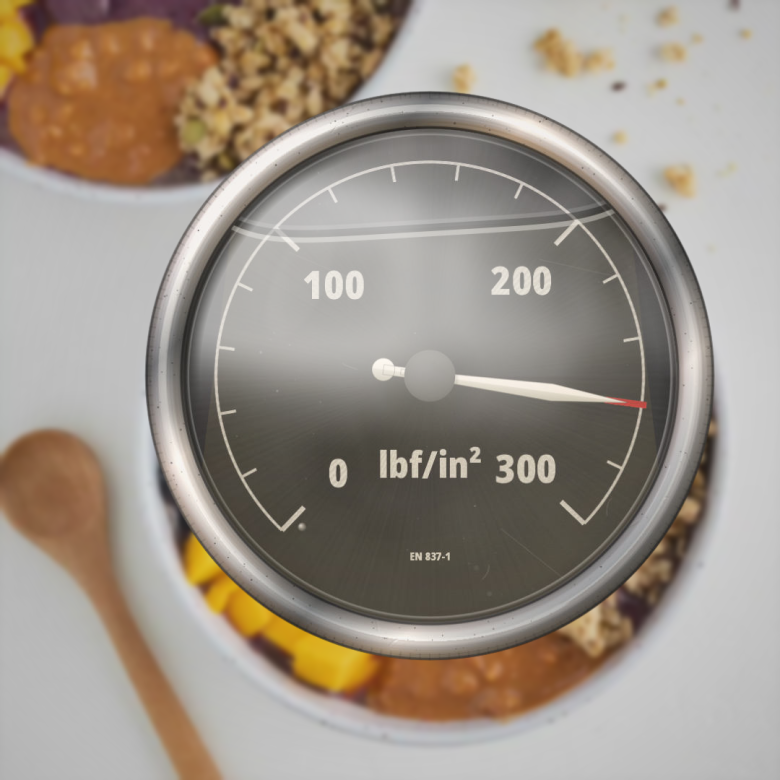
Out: psi 260
